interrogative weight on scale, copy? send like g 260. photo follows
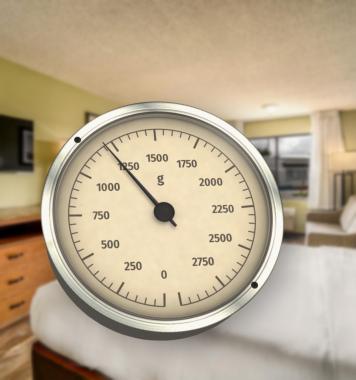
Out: g 1200
